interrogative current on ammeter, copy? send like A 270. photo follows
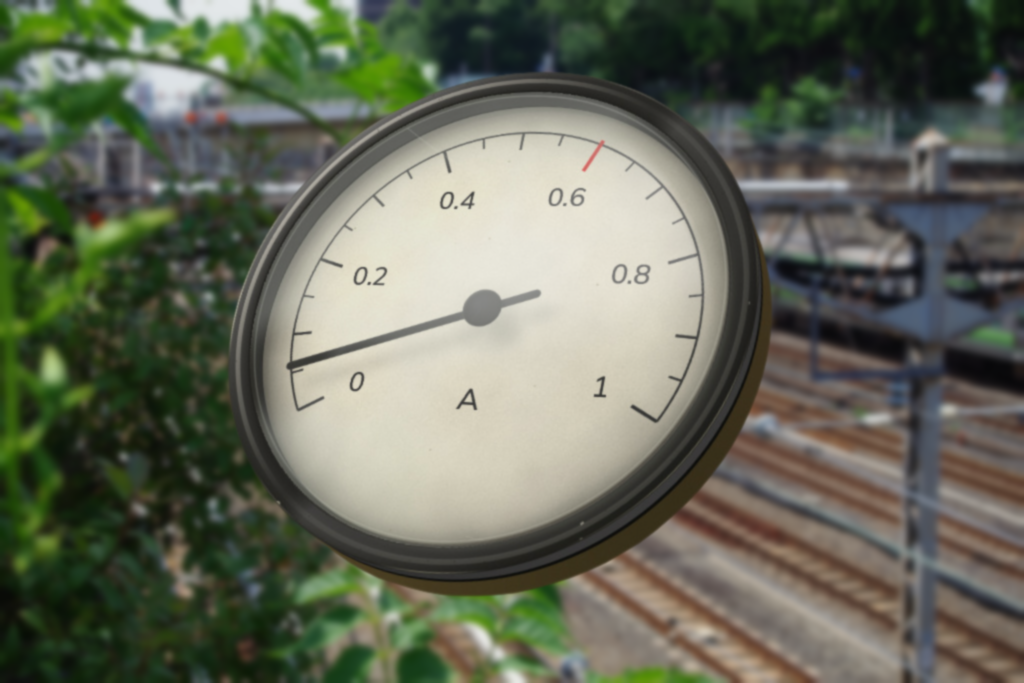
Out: A 0.05
